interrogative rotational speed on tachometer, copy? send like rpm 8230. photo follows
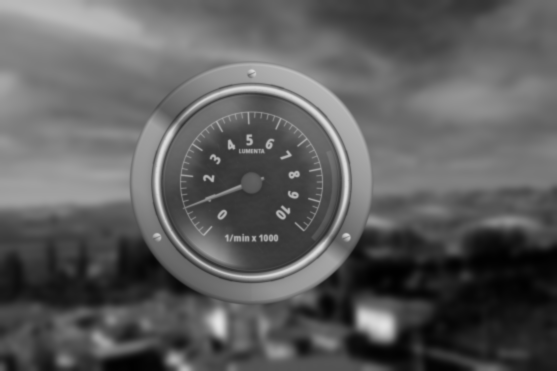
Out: rpm 1000
